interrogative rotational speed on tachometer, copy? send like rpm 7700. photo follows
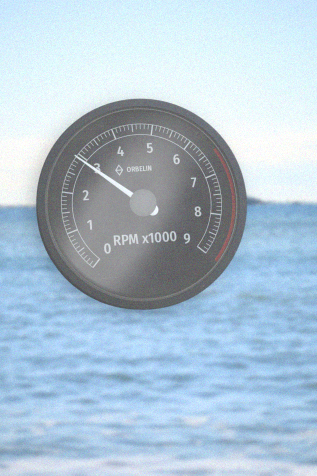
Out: rpm 2900
